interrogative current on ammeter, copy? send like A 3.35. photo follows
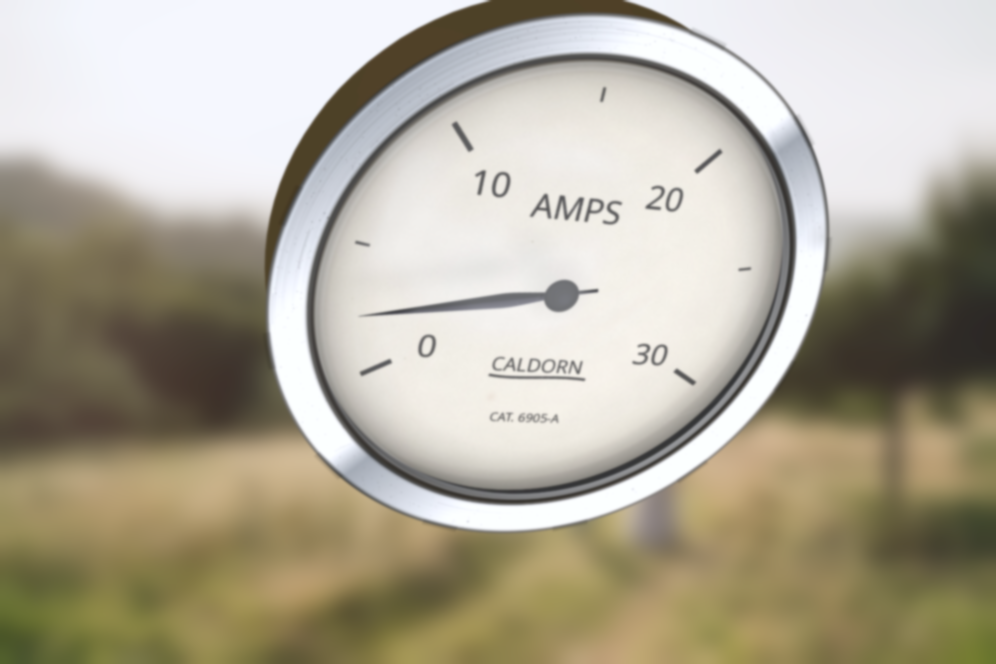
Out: A 2.5
